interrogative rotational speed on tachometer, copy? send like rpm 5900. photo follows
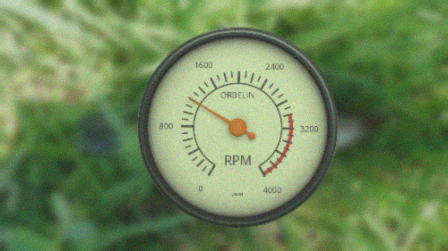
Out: rpm 1200
